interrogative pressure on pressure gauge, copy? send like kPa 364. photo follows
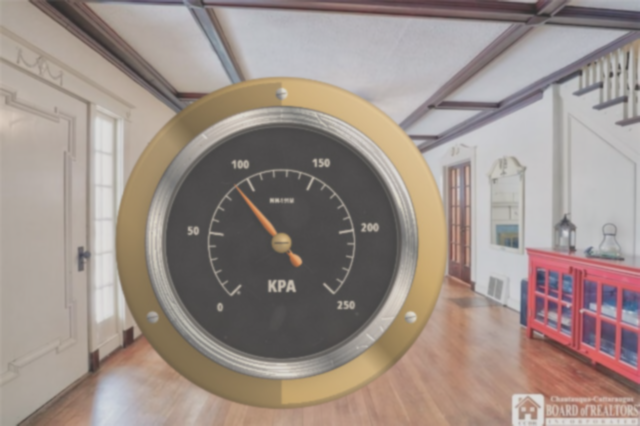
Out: kPa 90
